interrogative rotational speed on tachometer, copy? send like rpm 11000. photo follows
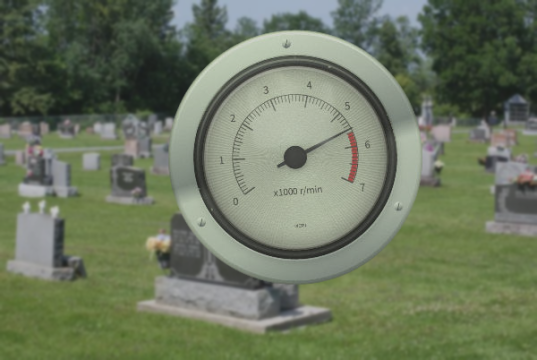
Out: rpm 5500
